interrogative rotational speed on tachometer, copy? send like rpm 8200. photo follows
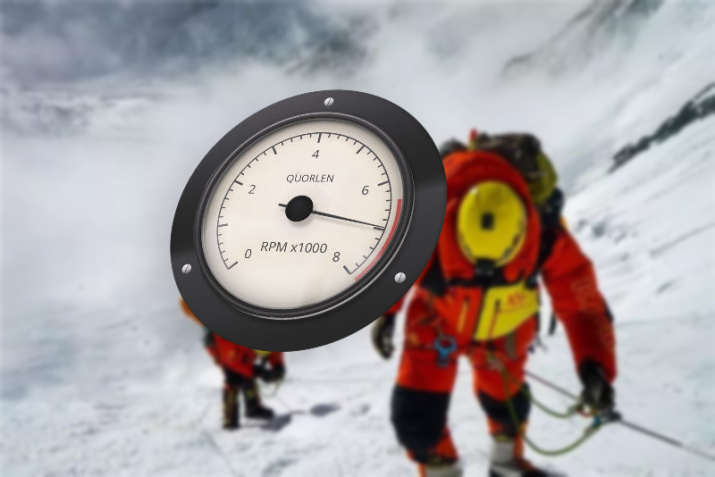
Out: rpm 7000
